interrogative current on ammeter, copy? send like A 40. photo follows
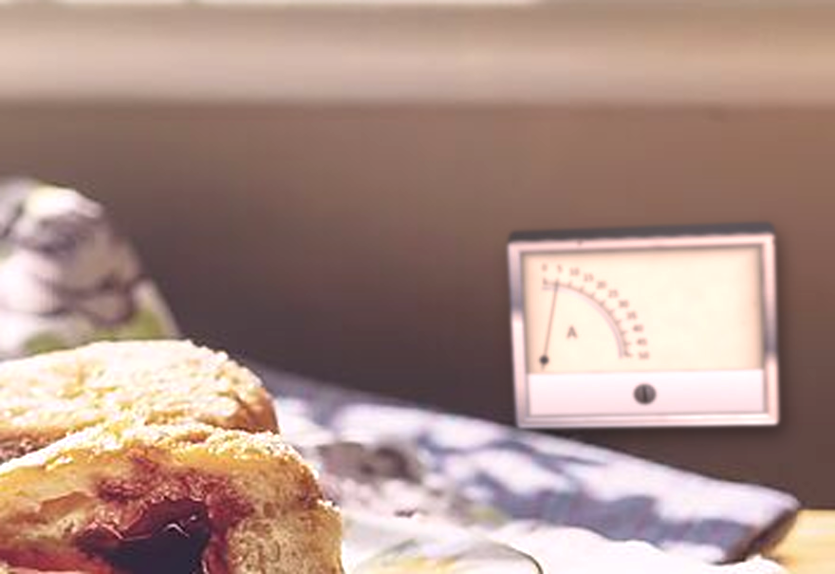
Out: A 5
